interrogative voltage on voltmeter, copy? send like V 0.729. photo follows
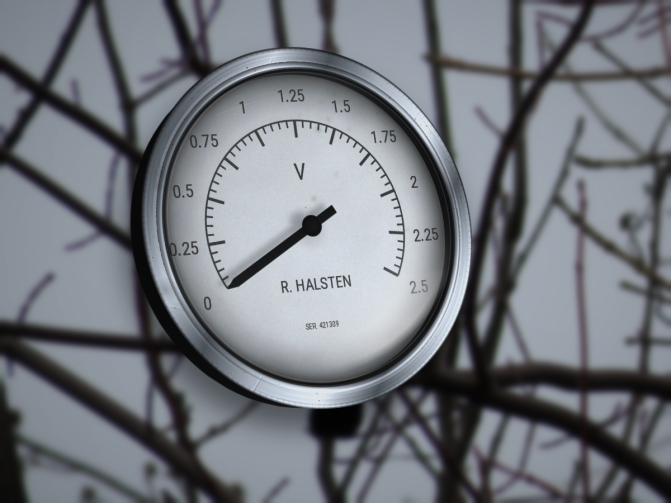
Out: V 0
